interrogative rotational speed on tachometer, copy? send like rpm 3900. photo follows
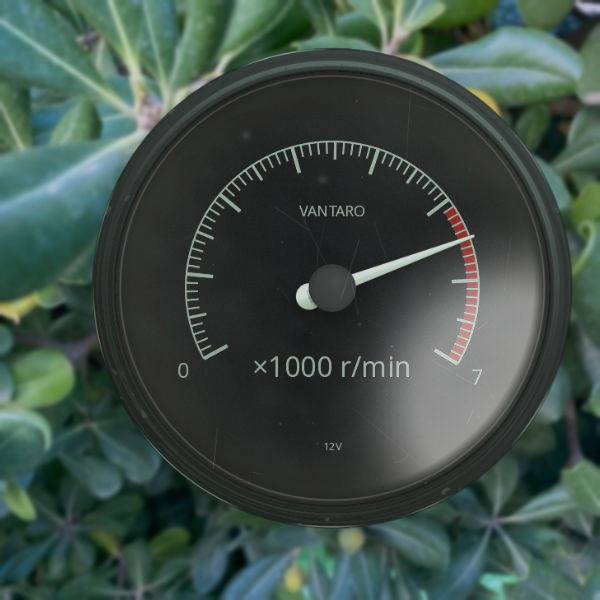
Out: rpm 5500
